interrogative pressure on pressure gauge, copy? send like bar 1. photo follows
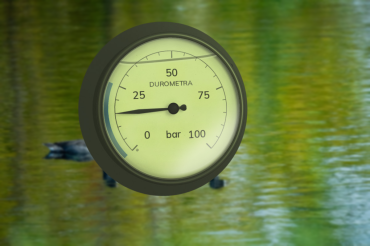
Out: bar 15
